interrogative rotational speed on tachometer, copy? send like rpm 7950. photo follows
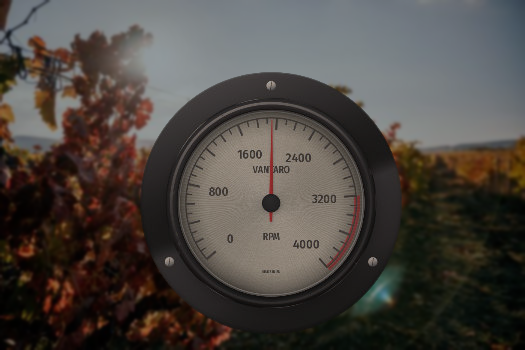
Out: rpm 1950
